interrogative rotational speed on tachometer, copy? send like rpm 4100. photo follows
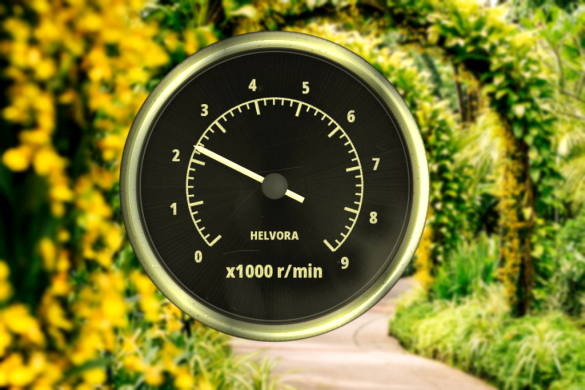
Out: rpm 2300
